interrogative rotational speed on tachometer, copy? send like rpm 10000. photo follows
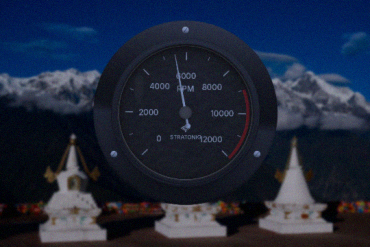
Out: rpm 5500
